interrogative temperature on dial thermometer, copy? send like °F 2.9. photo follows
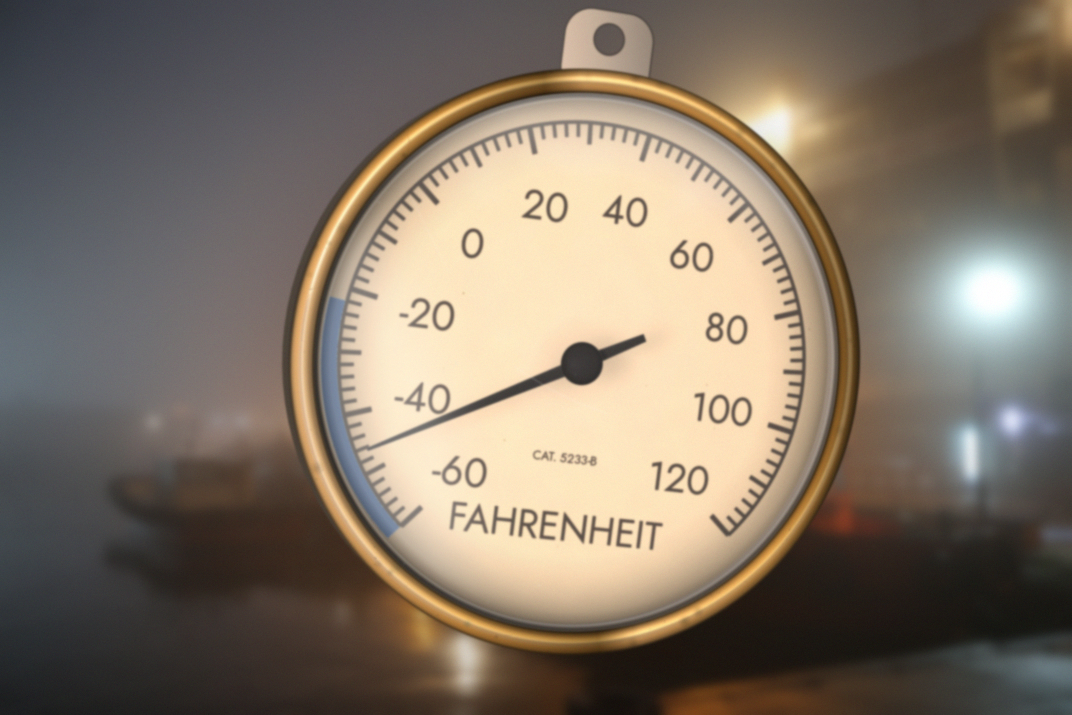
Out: °F -46
